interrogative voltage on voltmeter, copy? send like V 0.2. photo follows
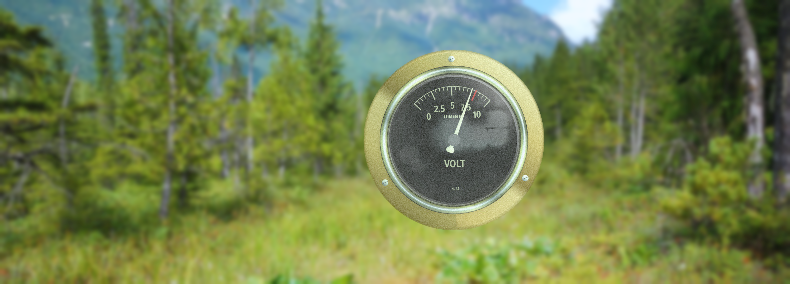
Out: V 7.5
